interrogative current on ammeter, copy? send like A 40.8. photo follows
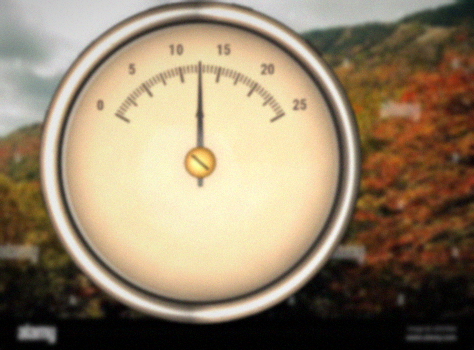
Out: A 12.5
